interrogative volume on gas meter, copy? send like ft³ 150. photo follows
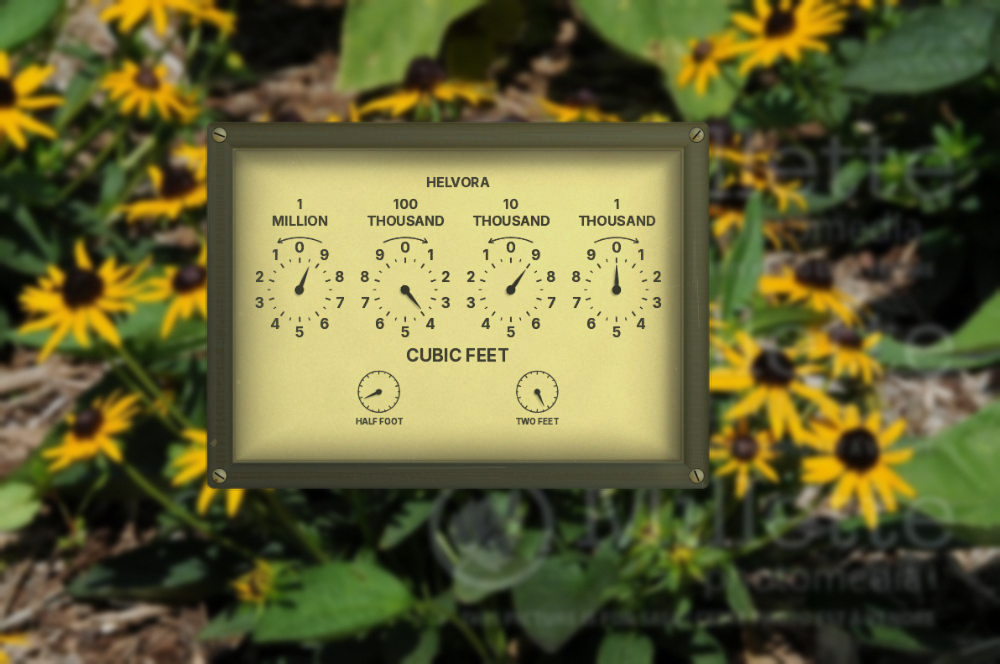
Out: ft³ 939000
